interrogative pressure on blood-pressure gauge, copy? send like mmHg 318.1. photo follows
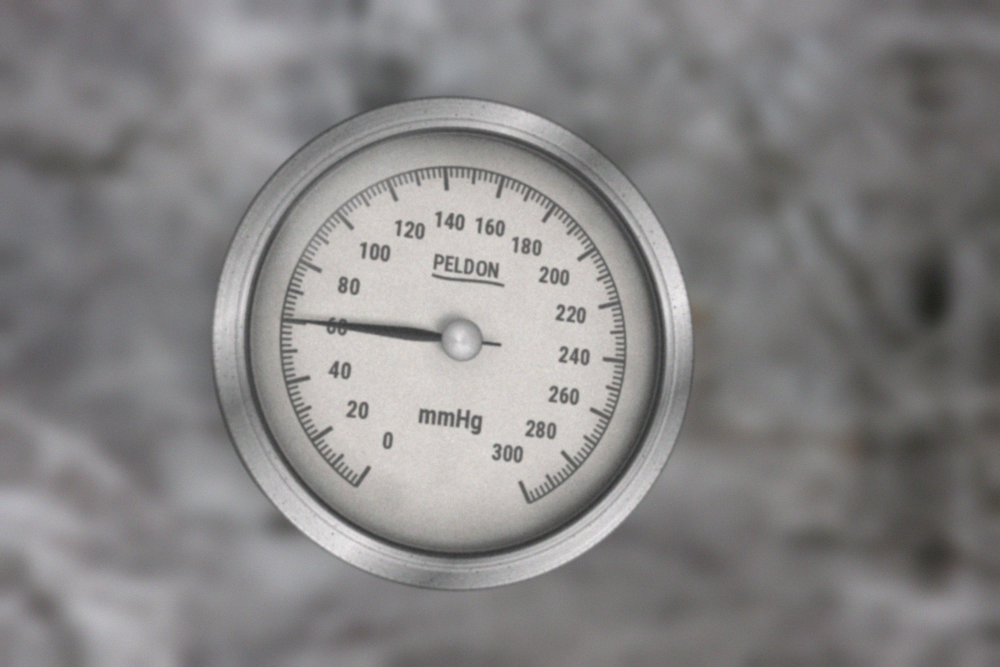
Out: mmHg 60
